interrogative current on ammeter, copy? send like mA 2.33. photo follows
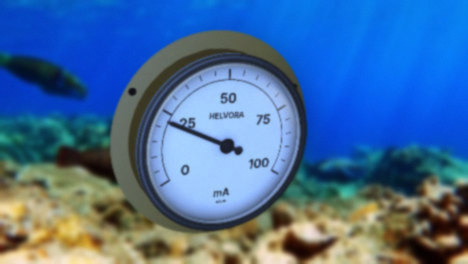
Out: mA 22.5
